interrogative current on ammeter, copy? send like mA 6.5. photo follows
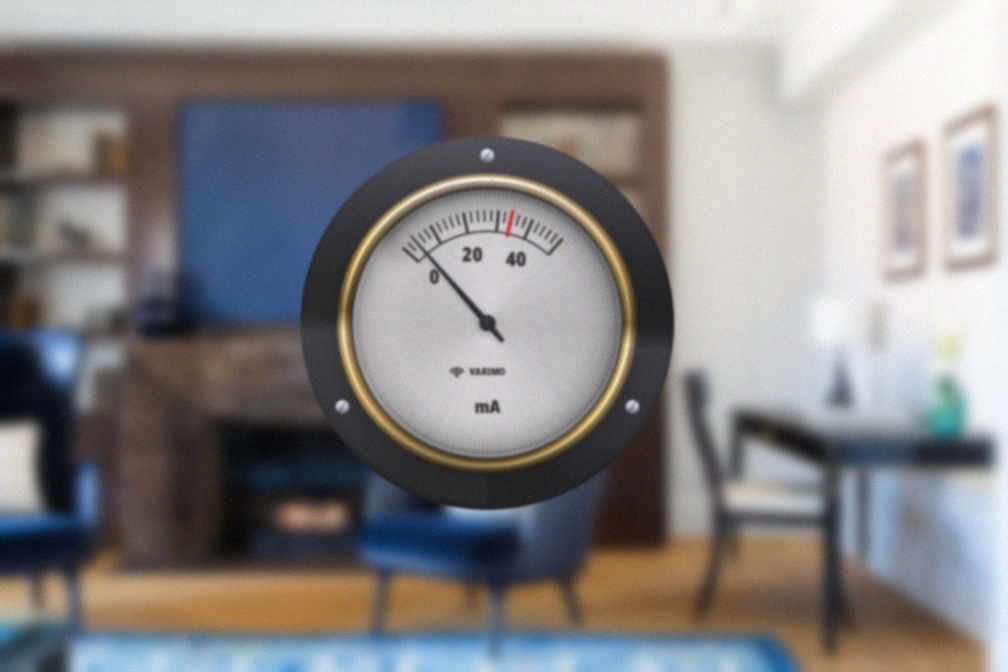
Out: mA 4
